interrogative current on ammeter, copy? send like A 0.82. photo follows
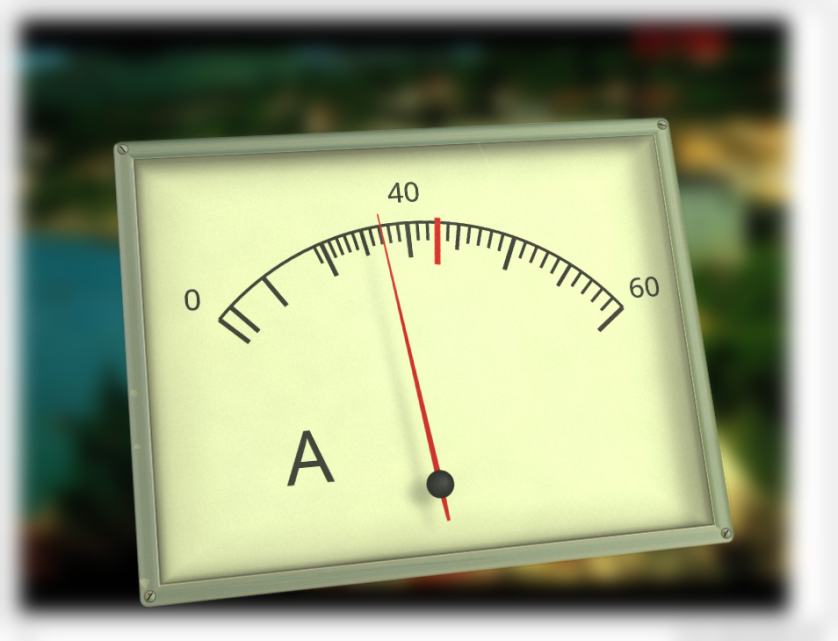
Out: A 37
